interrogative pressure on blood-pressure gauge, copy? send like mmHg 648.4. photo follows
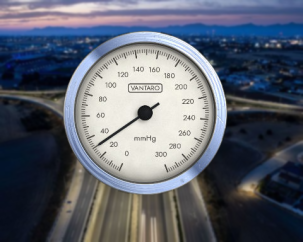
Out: mmHg 30
